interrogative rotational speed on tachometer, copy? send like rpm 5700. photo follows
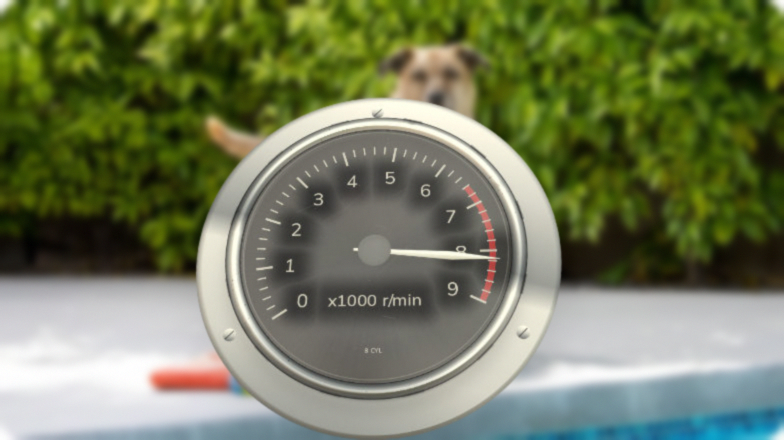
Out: rpm 8200
